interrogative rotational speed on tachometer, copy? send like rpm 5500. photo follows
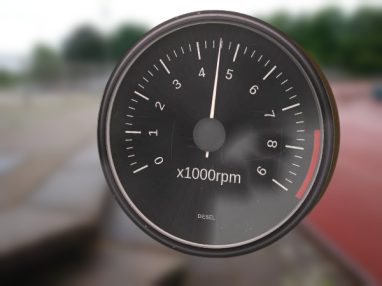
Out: rpm 4600
